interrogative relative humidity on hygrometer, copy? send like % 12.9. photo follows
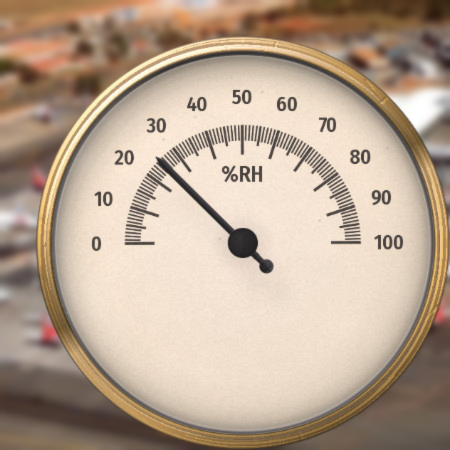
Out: % 25
